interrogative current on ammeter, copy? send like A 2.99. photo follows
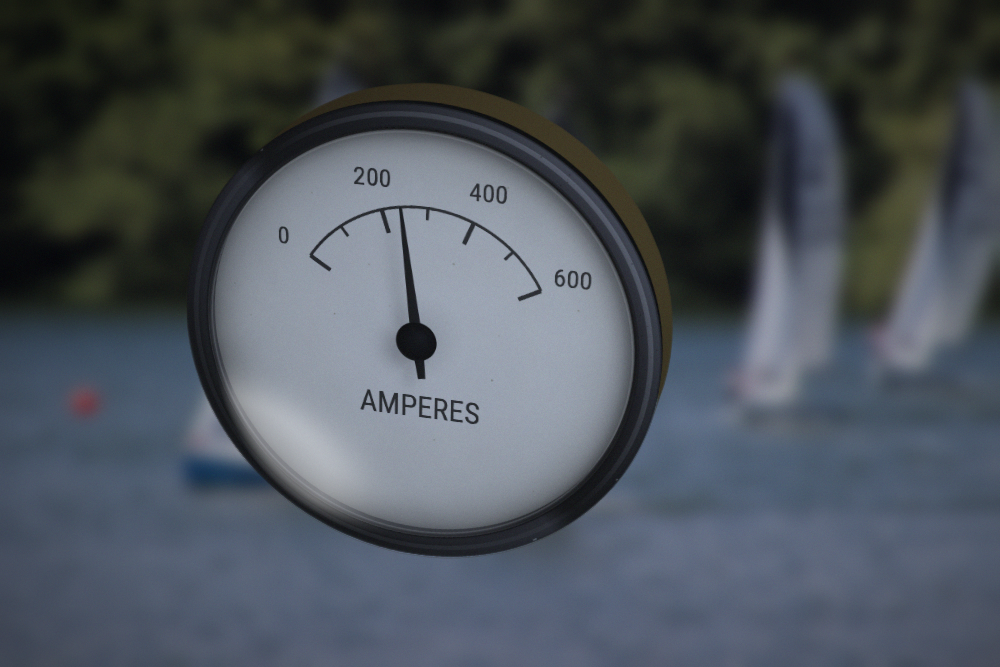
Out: A 250
